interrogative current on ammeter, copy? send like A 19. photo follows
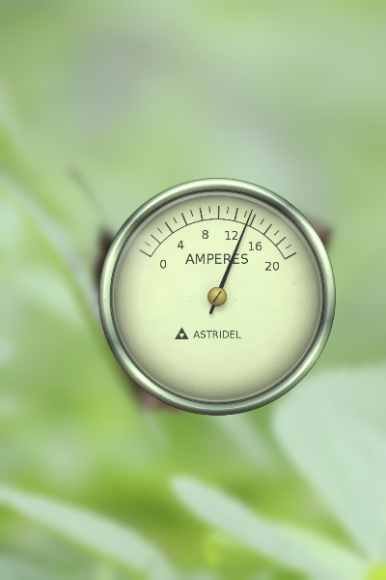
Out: A 13.5
